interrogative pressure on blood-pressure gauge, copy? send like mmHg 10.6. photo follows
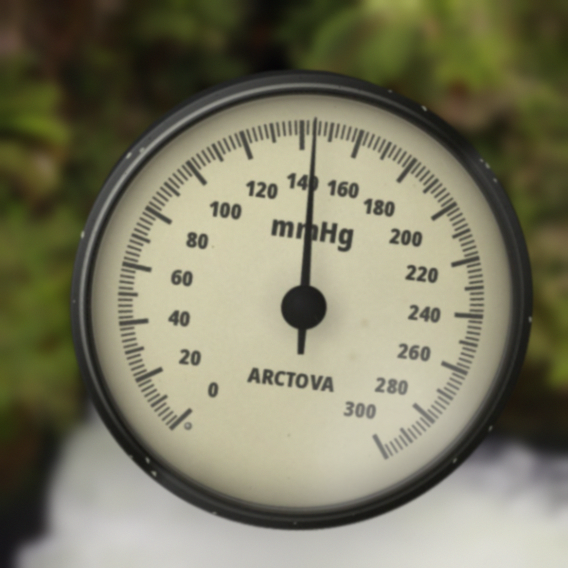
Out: mmHg 144
